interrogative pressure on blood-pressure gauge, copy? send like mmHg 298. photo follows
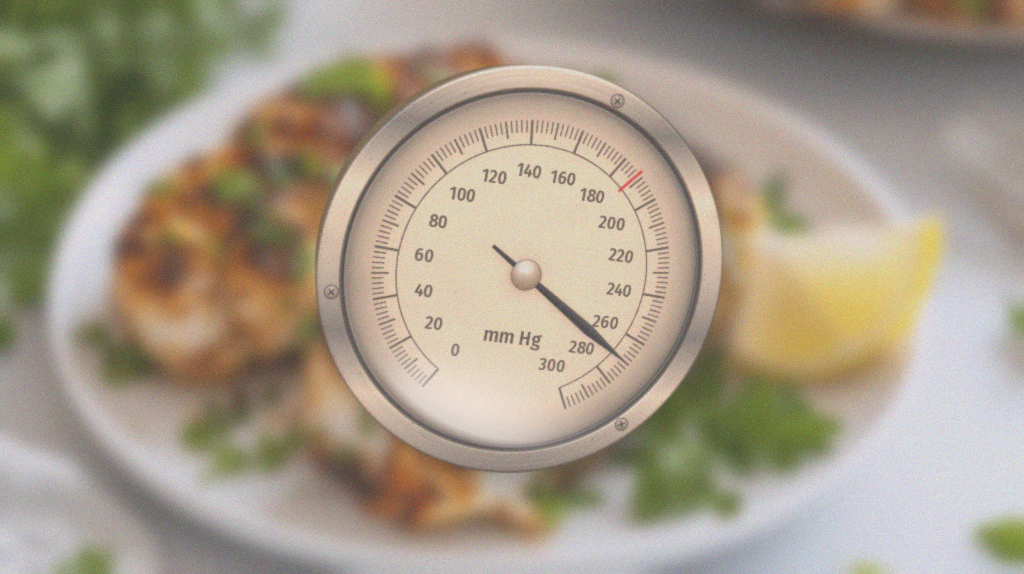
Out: mmHg 270
